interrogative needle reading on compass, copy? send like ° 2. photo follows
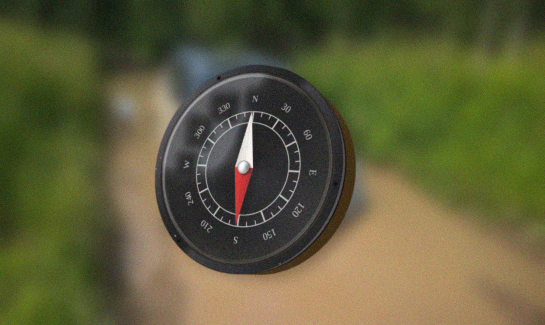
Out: ° 180
